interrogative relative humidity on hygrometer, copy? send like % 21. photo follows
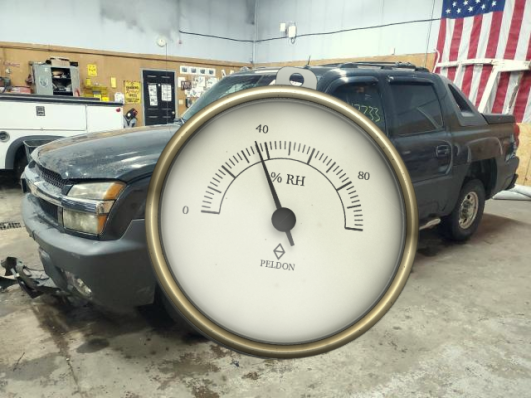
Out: % 36
